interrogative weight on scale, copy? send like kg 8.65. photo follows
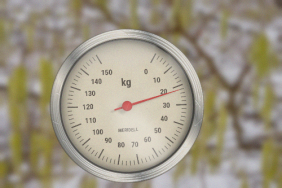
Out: kg 22
